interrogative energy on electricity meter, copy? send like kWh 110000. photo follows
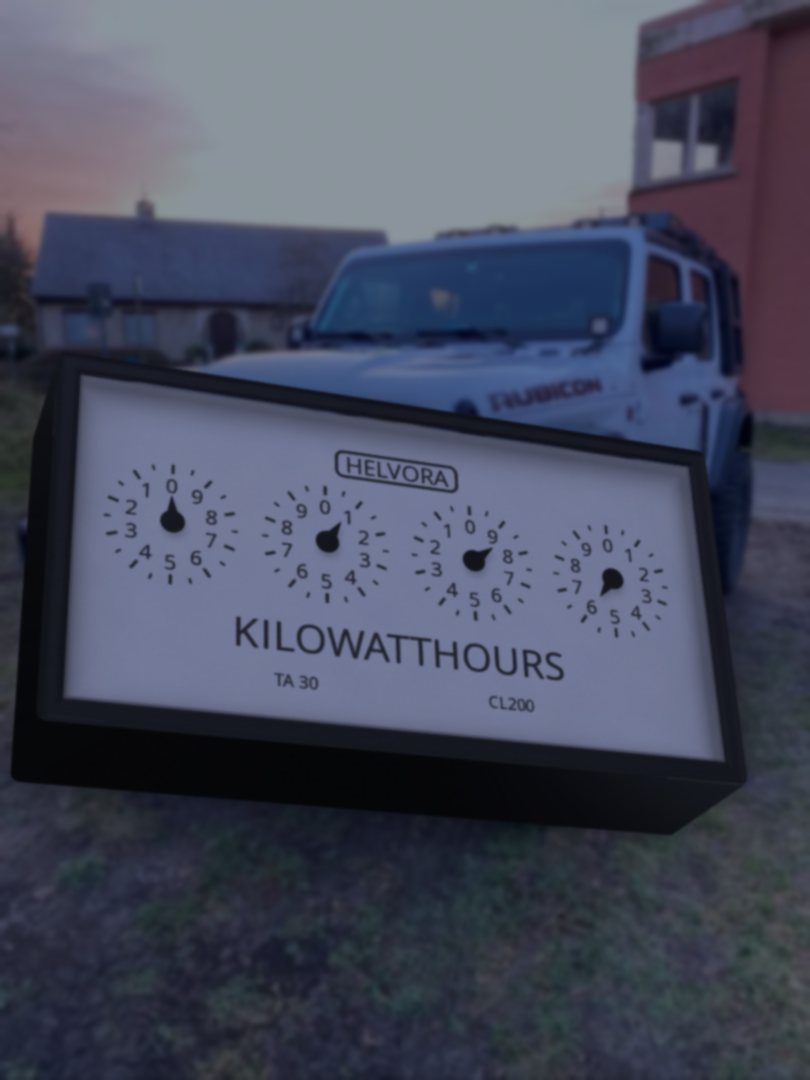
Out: kWh 86
